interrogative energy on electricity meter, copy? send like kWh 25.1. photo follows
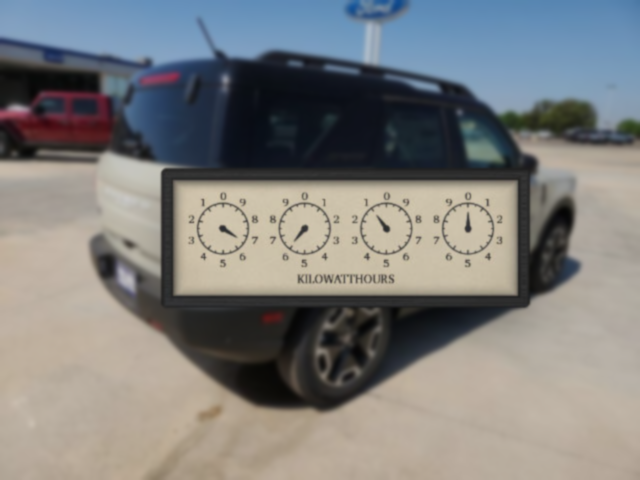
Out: kWh 6610
